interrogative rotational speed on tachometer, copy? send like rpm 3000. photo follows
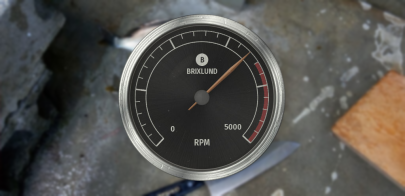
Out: rpm 3400
